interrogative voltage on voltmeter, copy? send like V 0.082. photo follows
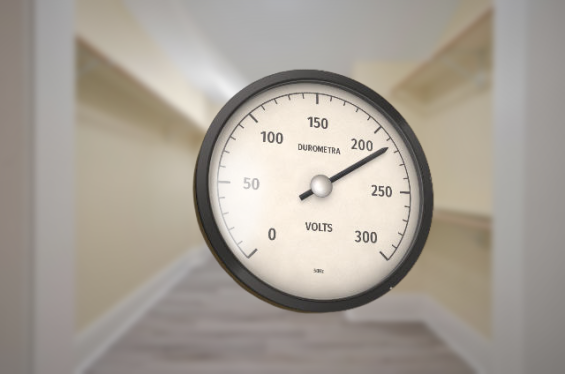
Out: V 215
